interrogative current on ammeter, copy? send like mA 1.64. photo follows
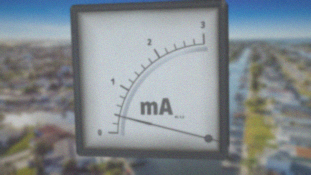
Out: mA 0.4
